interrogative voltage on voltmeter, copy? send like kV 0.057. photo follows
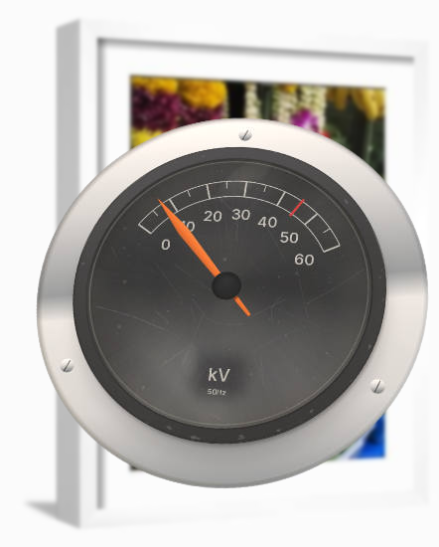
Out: kV 7.5
